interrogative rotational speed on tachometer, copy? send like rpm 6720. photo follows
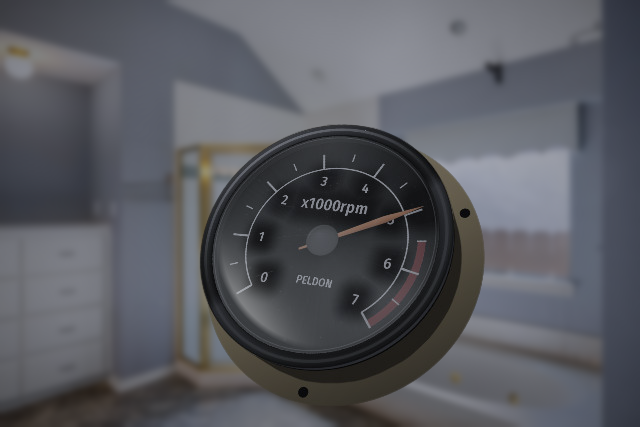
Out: rpm 5000
